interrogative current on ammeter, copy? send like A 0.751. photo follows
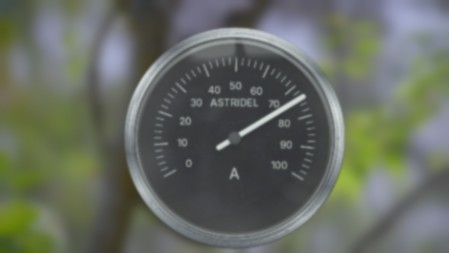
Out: A 74
